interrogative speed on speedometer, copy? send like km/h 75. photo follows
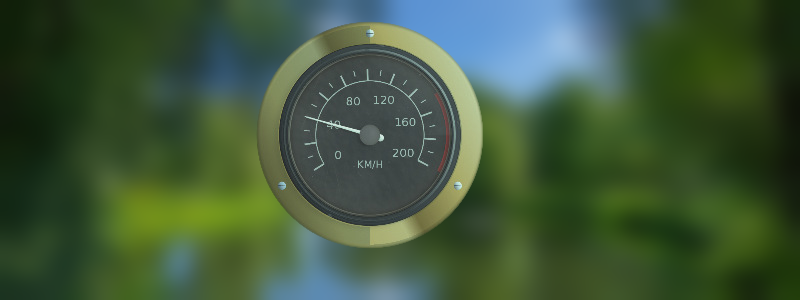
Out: km/h 40
